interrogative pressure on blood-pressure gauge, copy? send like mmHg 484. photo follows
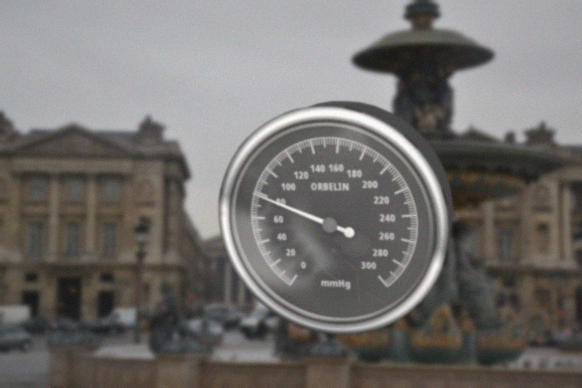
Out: mmHg 80
